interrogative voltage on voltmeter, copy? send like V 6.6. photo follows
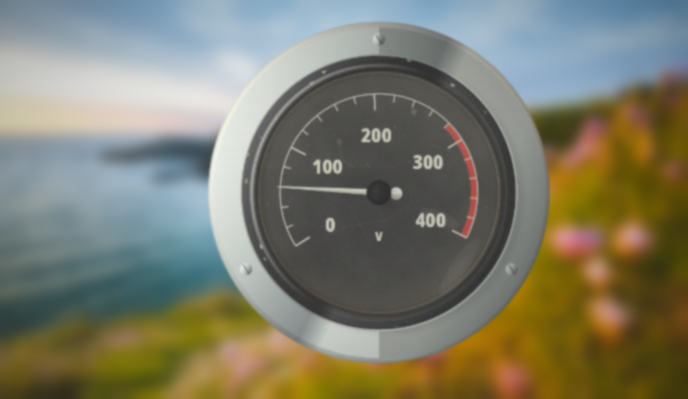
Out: V 60
